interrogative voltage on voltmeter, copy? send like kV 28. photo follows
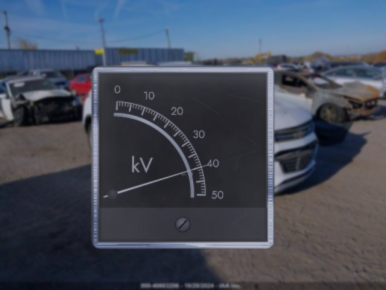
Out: kV 40
